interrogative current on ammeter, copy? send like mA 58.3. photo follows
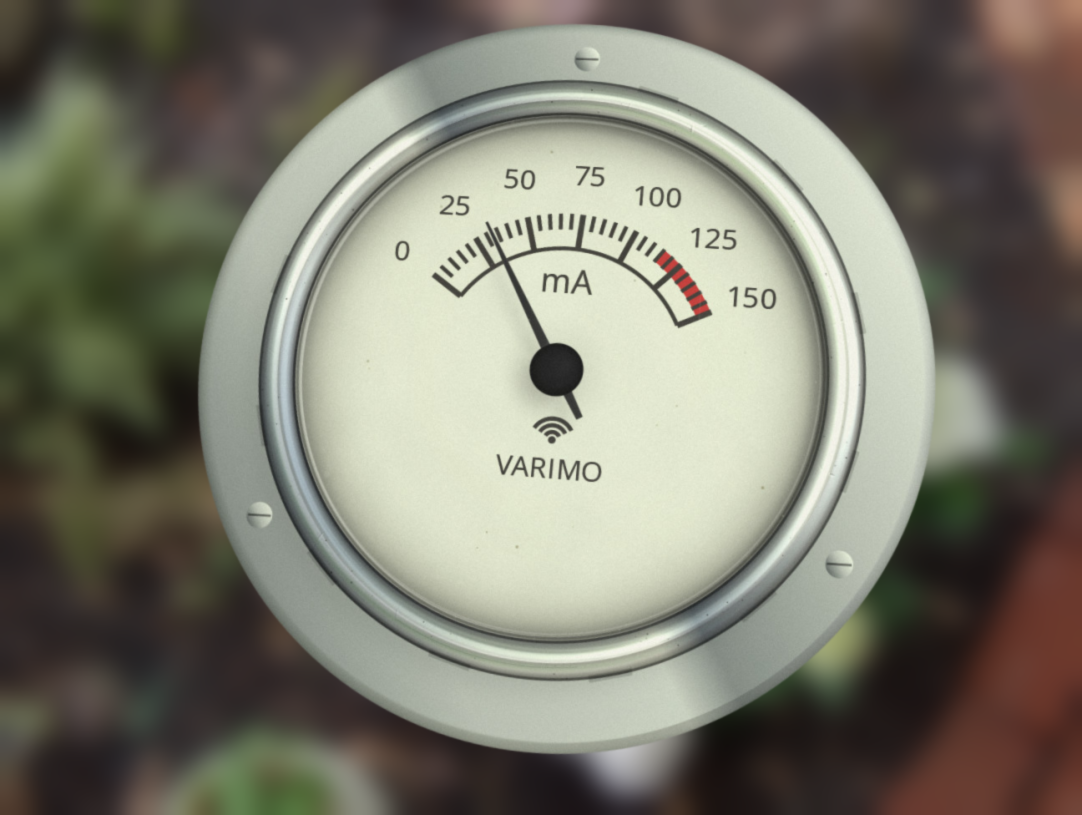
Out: mA 32.5
